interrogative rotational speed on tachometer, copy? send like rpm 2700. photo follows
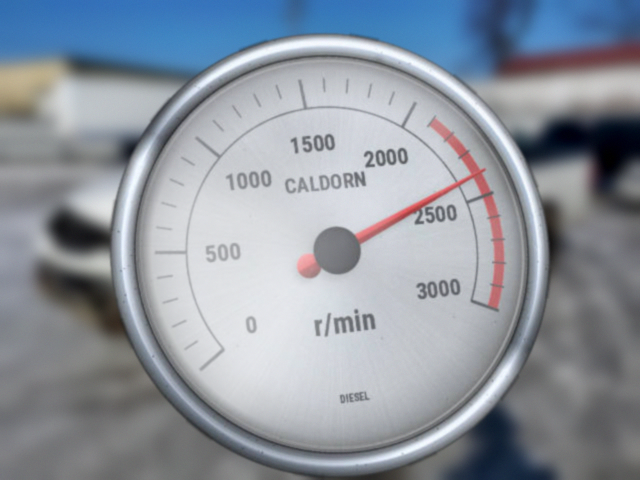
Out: rpm 2400
